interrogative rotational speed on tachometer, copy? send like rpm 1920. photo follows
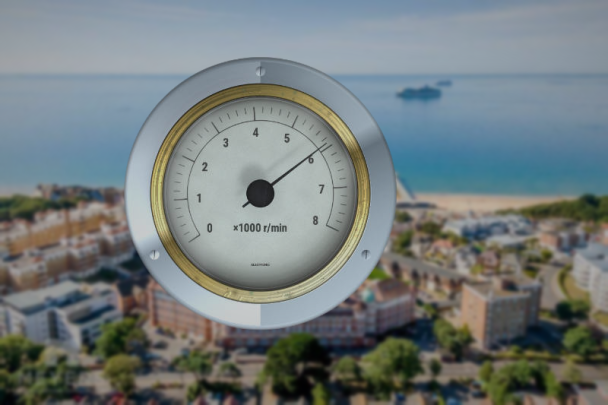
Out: rpm 5900
